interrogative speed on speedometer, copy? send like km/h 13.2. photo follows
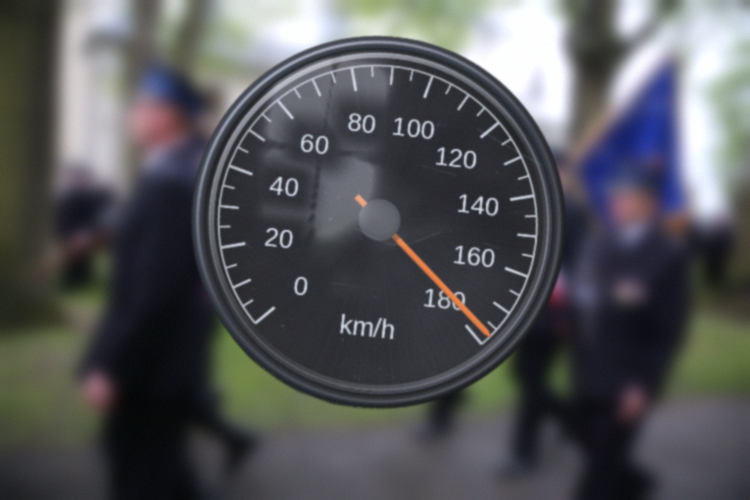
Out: km/h 177.5
